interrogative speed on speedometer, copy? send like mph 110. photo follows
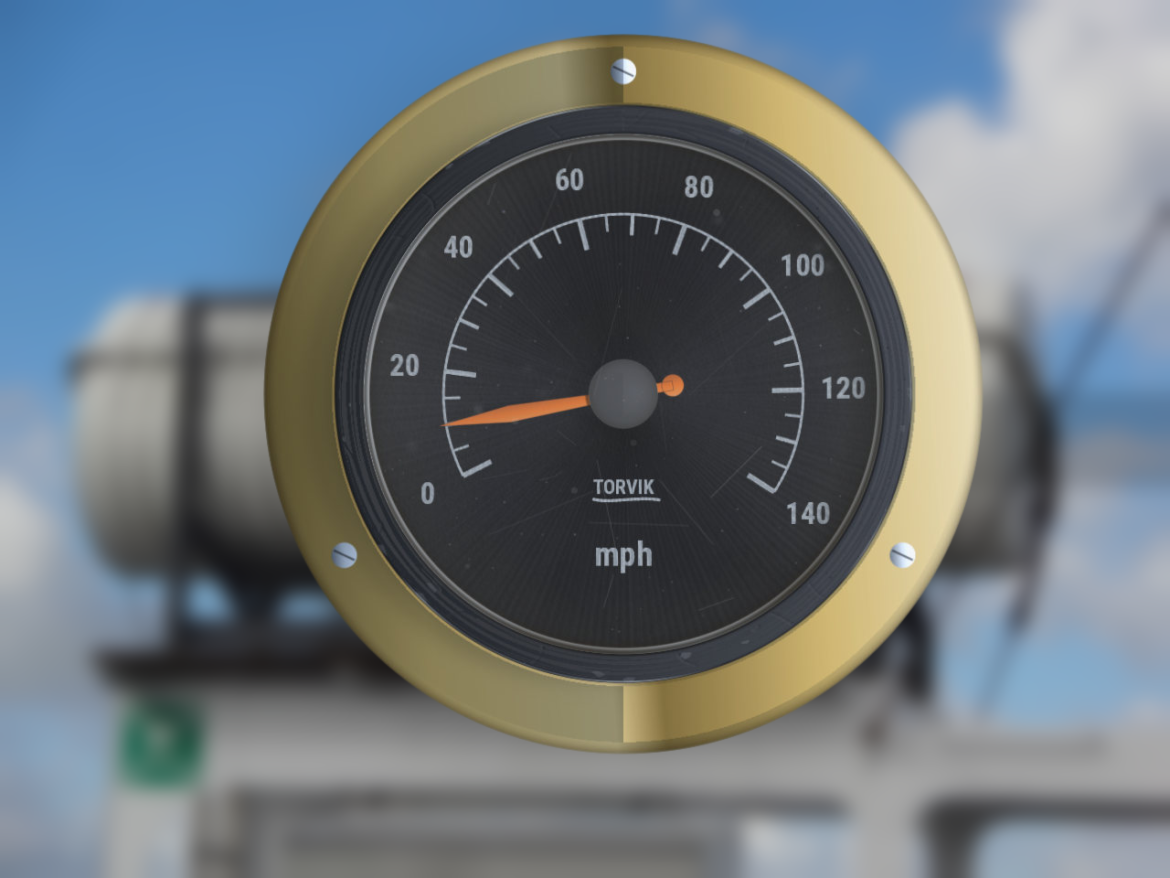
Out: mph 10
